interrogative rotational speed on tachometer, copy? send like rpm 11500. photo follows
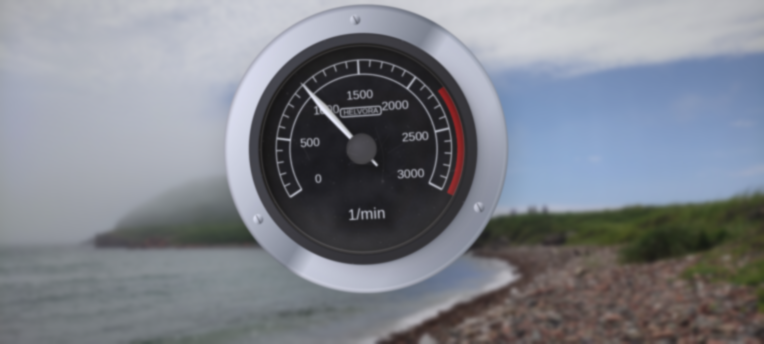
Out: rpm 1000
